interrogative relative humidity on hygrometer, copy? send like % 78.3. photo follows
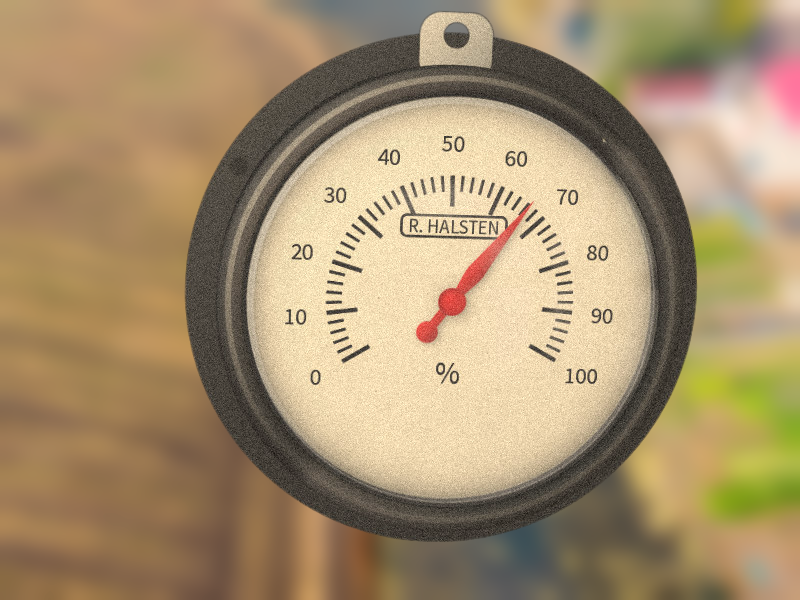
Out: % 66
